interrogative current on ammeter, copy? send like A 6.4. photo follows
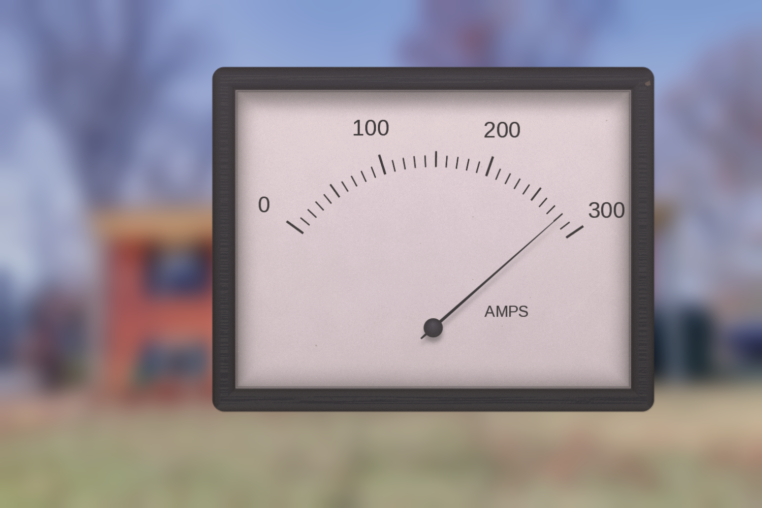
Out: A 280
